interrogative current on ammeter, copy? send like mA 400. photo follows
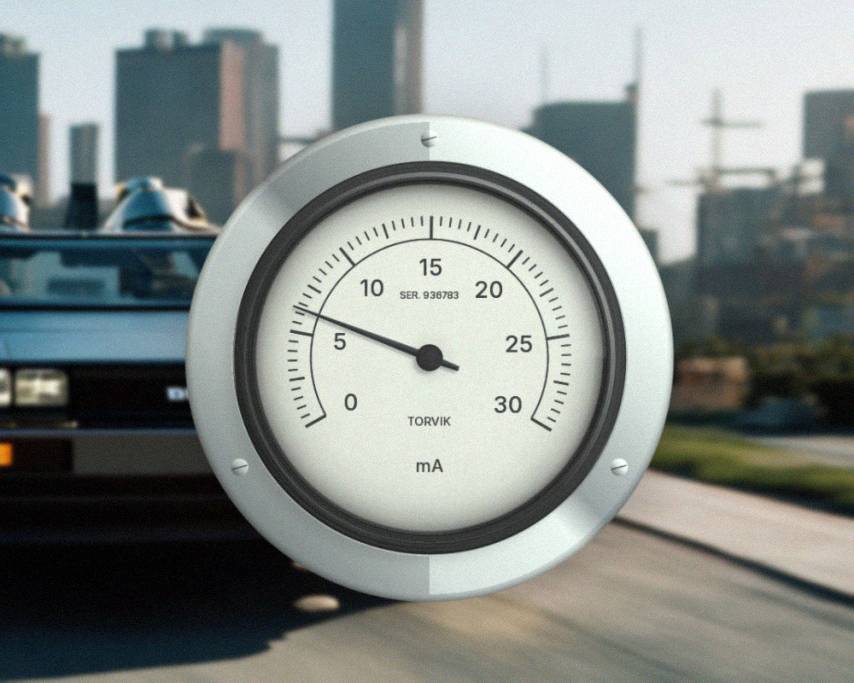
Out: mA 6.25
